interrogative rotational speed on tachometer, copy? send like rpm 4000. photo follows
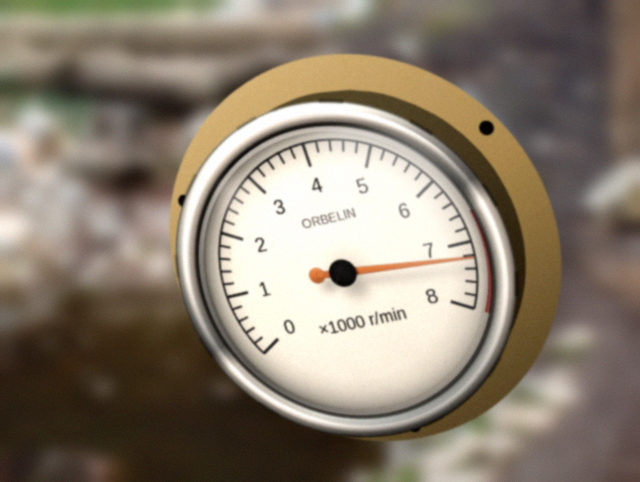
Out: rpm 7200
